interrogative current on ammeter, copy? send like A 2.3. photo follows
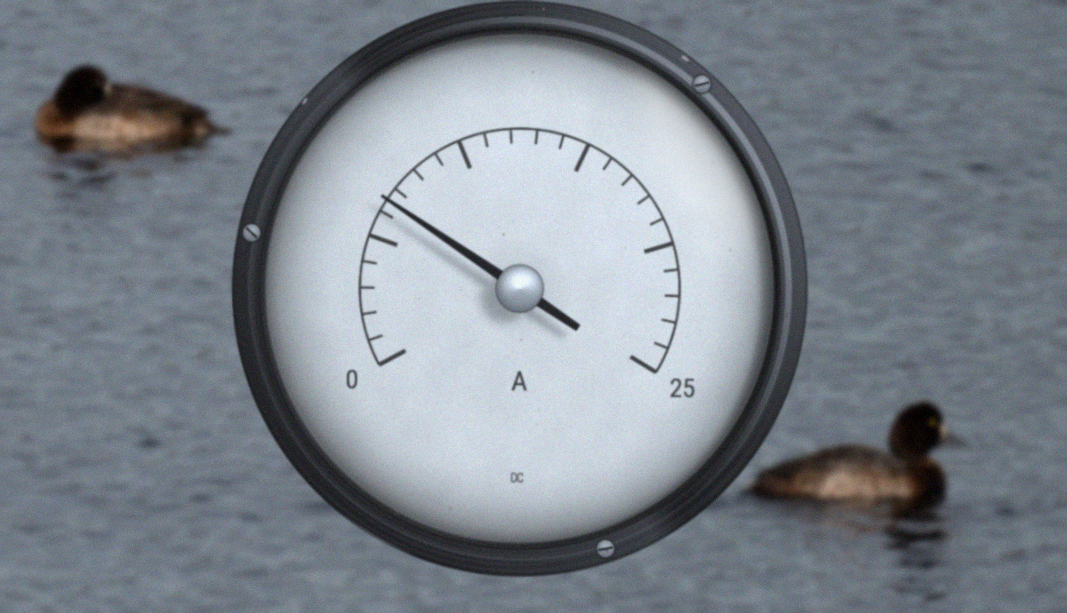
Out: A 6.5
